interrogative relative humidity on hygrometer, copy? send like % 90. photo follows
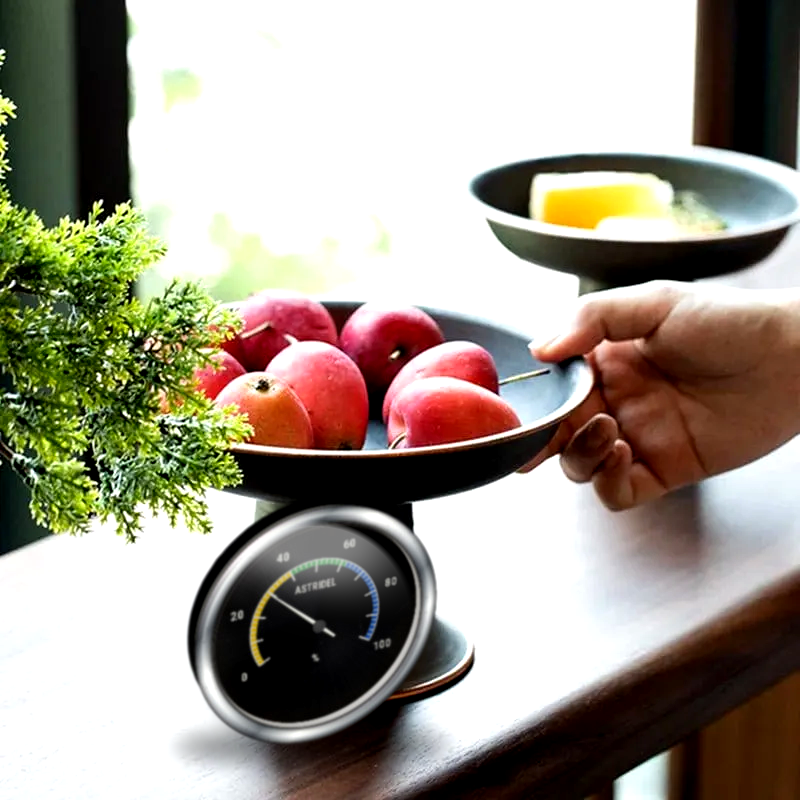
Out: % 30
